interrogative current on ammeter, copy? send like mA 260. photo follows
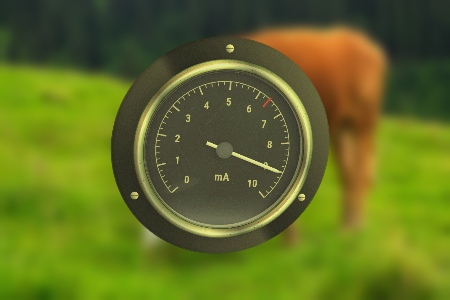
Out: mA 9
